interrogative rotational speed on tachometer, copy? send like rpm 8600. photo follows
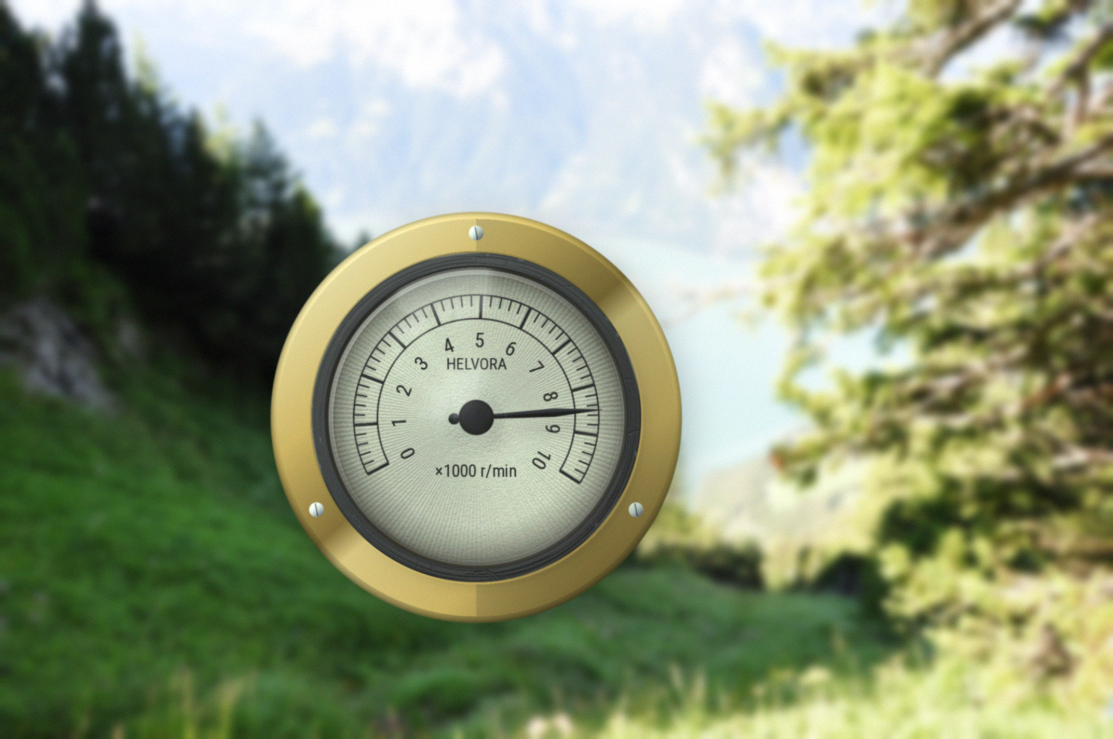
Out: rpm 8500
